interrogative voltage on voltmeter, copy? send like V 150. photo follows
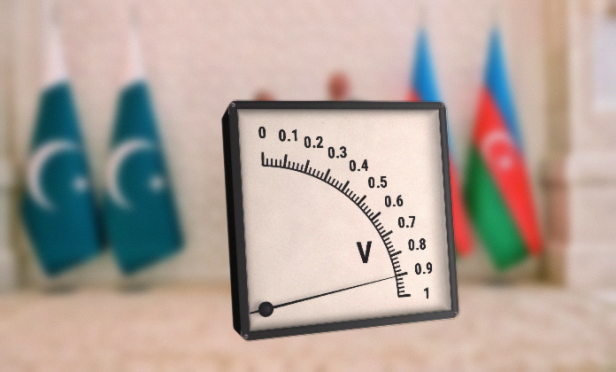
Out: V 0.9
